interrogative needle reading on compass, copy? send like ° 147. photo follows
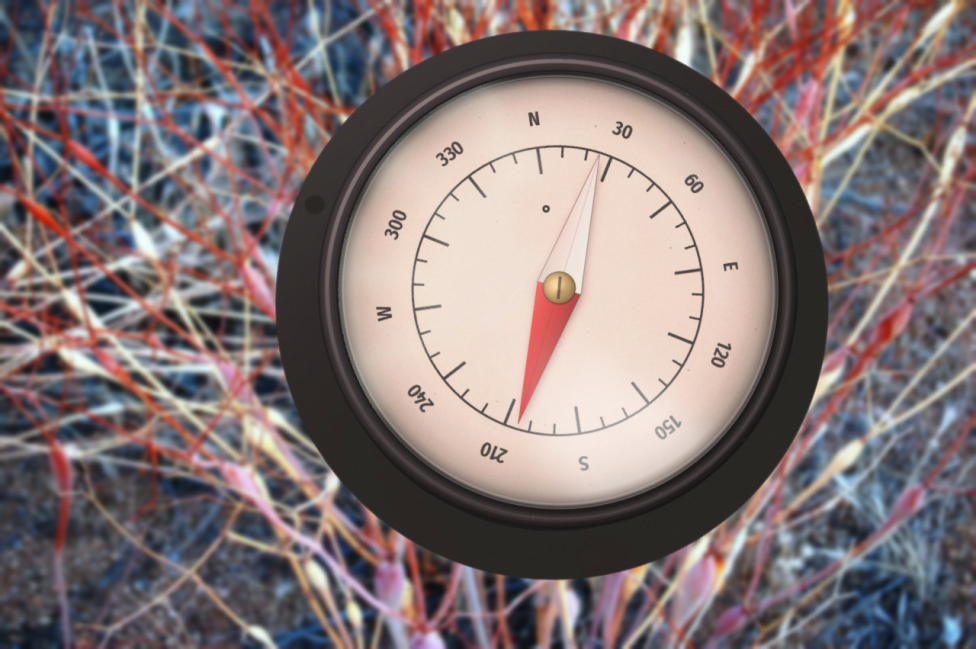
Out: ° 205
